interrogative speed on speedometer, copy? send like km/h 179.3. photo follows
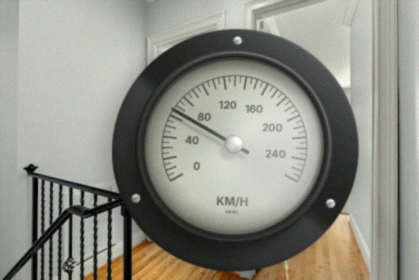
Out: km/h 65
